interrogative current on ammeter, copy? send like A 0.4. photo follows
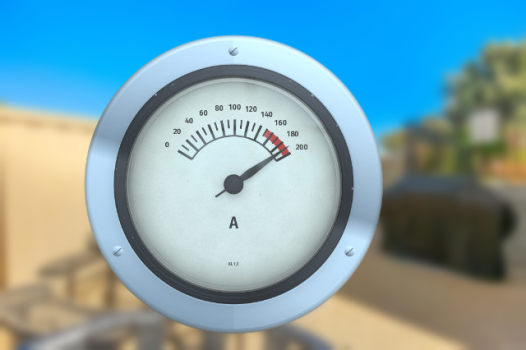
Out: A 190
